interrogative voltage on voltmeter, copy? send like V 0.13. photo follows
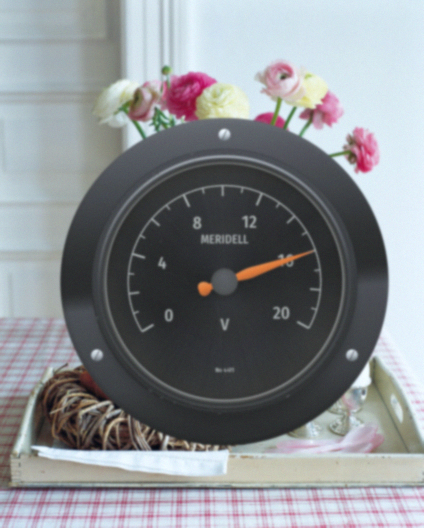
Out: V 16
